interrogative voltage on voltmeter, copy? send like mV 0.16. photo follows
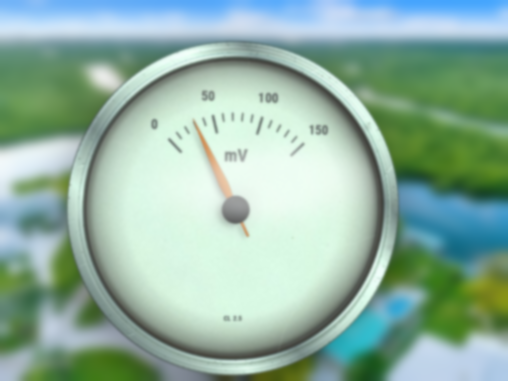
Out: mV 30
